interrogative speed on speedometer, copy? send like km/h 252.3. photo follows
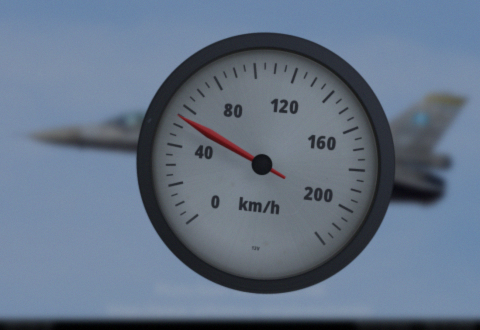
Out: km/h 55
